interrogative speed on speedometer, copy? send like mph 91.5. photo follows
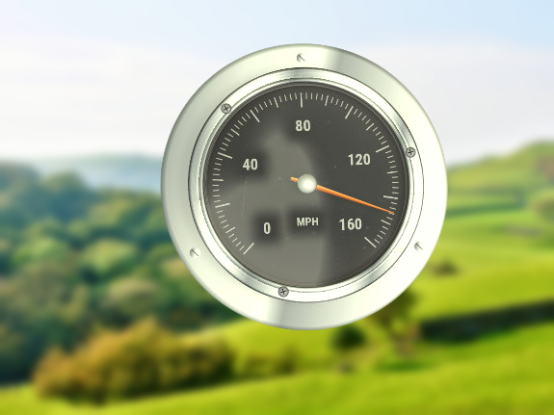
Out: mph 146
